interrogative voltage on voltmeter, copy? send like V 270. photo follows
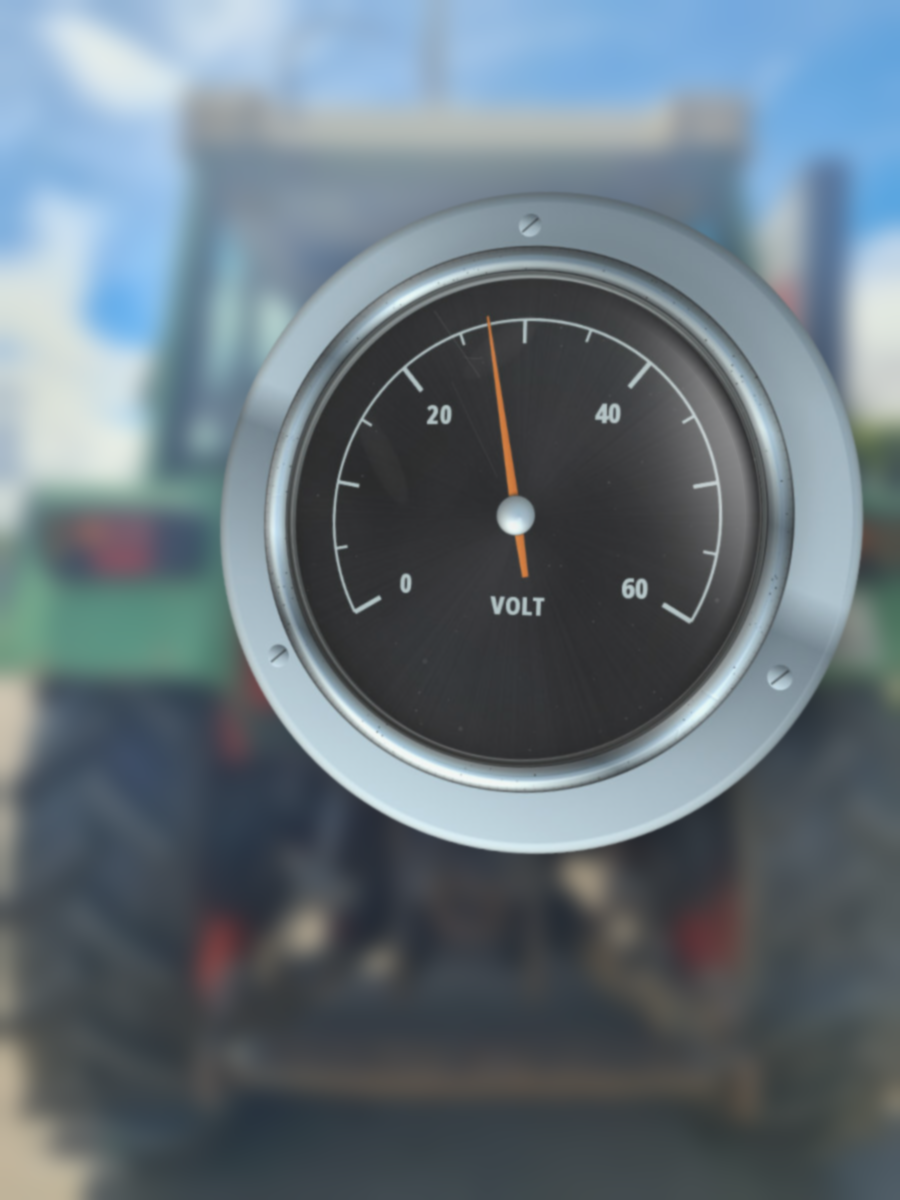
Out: V 27.5
